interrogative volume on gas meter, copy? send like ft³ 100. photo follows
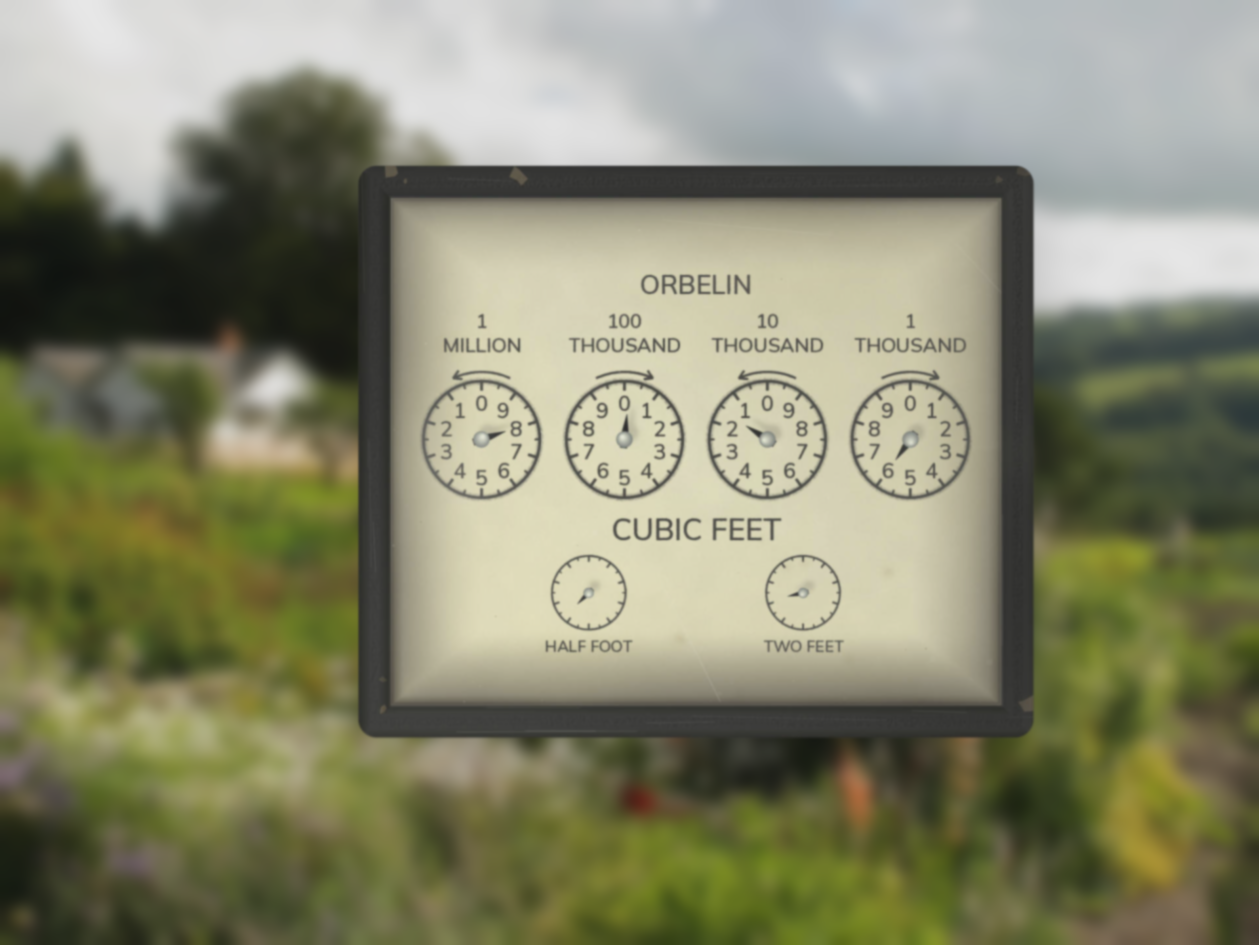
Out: ft³ 801600
